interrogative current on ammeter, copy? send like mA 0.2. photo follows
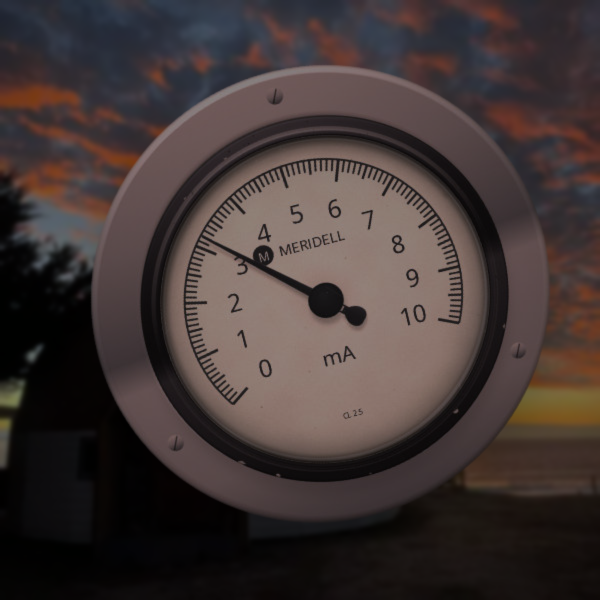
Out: mA 3.2
